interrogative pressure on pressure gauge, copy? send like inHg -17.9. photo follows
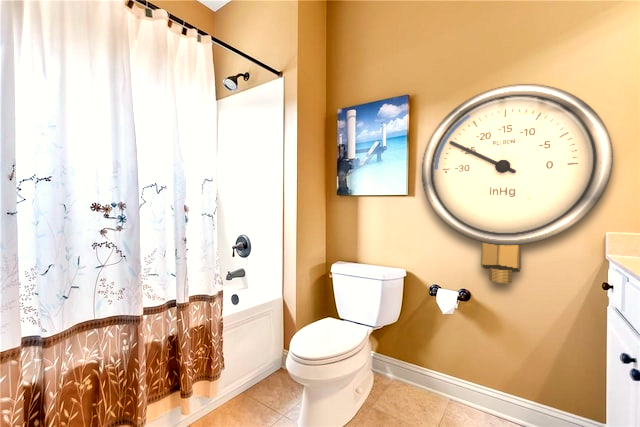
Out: inHg -25
